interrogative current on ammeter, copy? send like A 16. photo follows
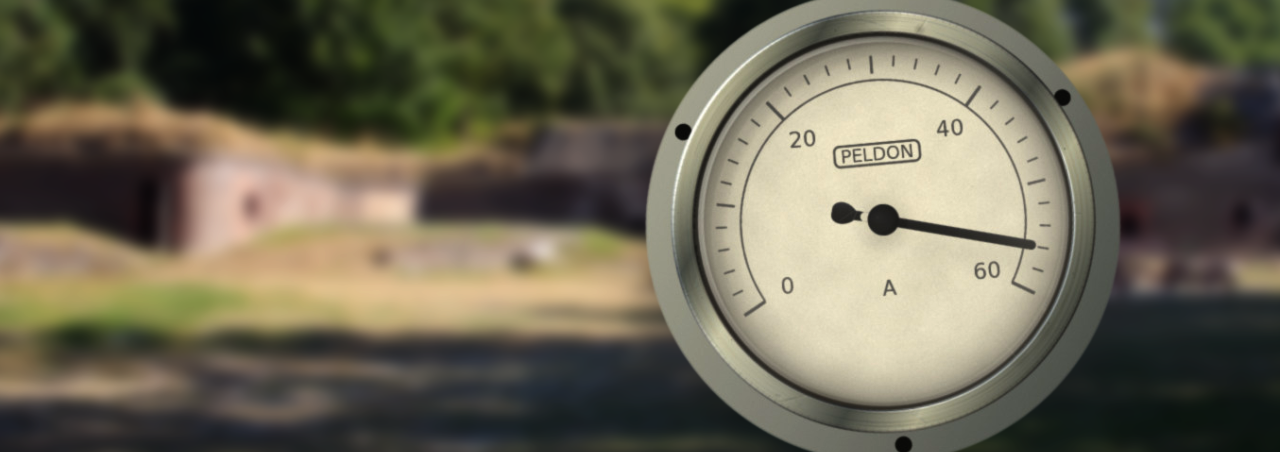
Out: A 56
